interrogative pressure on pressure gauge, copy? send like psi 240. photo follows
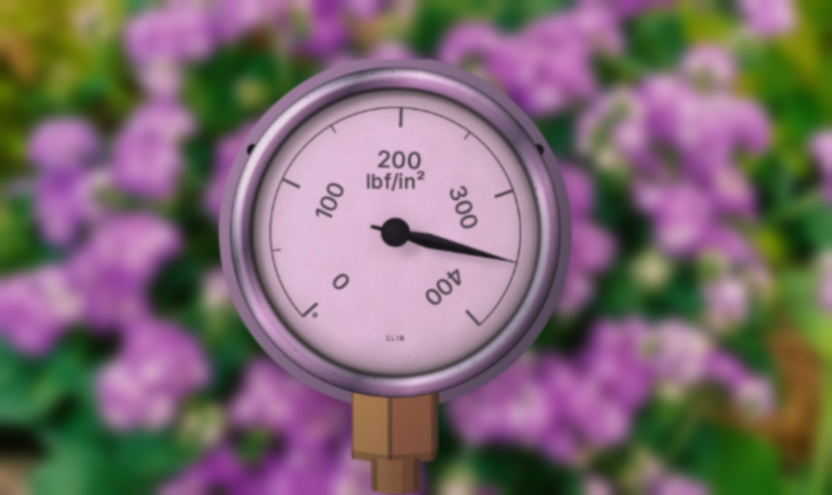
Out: psi 350
